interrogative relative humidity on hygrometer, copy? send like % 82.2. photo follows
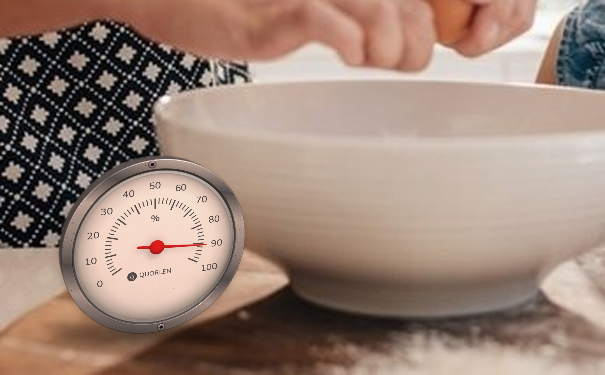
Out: % 90
